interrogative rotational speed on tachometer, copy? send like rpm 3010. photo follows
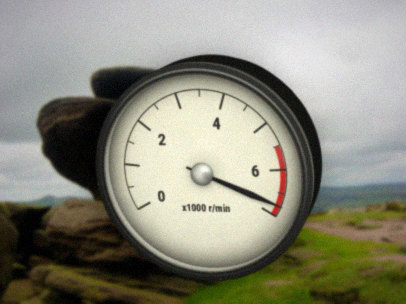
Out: rpm 6750
